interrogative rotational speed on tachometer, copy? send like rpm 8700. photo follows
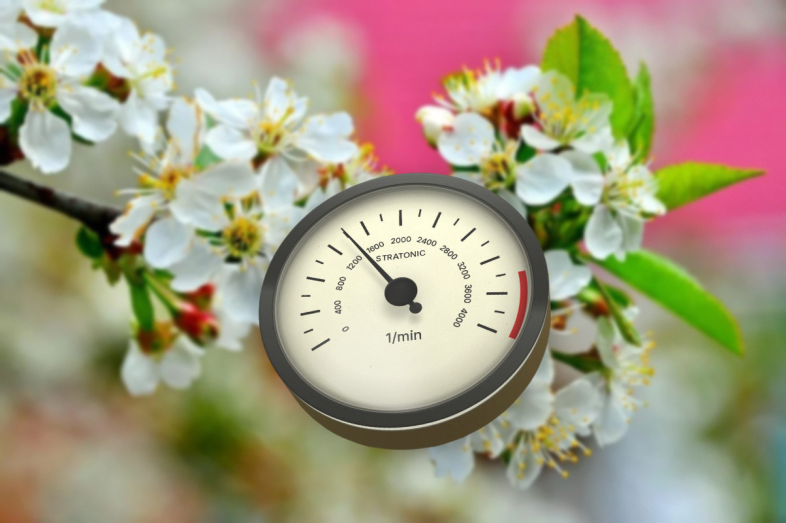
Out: rpm 1400
